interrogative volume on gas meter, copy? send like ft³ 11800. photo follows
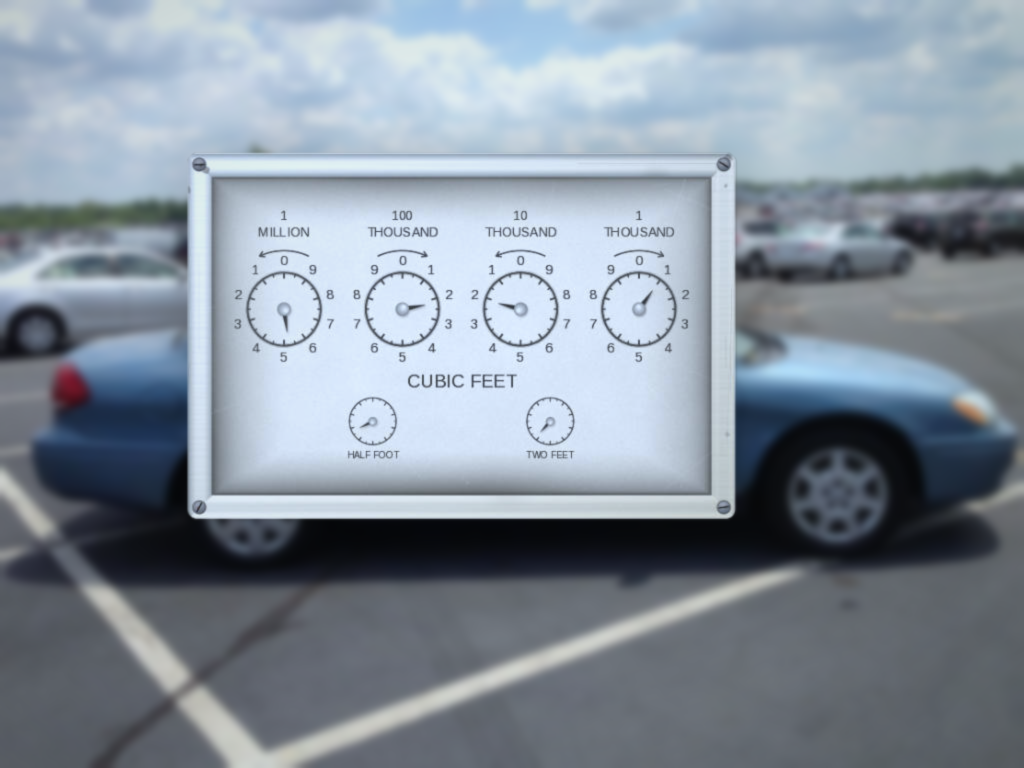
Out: ft³ 522100
